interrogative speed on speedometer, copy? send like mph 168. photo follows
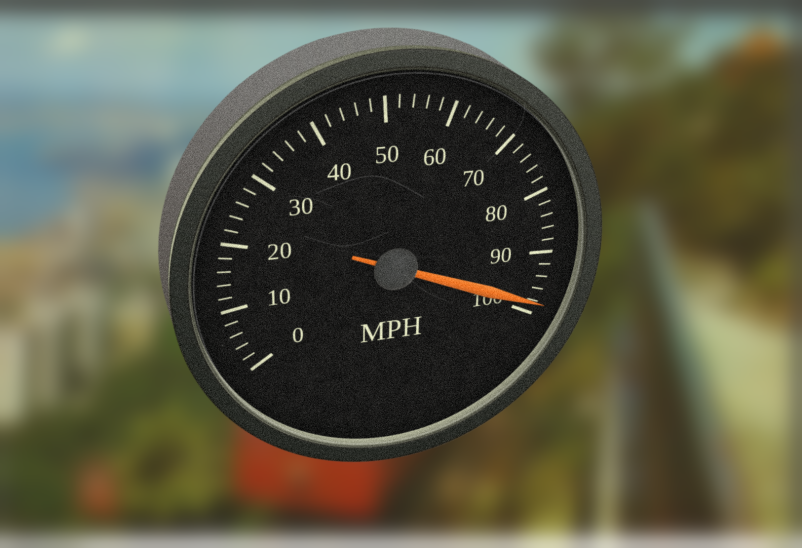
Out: mph 98
